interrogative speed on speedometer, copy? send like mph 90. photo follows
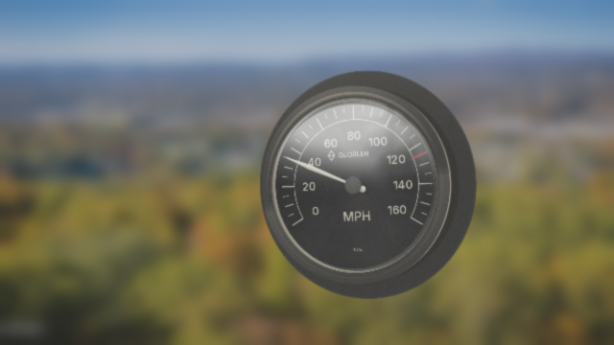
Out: mph 35
